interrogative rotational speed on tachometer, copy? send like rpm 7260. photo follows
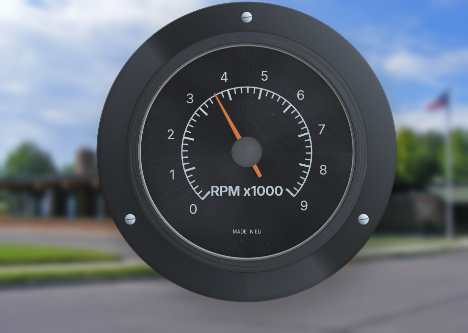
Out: rpm 3600
